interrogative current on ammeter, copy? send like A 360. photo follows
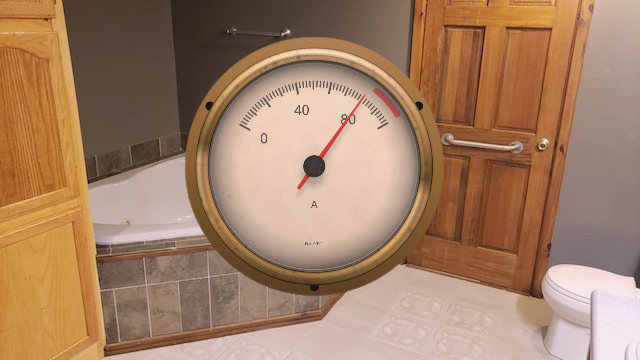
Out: A 80
